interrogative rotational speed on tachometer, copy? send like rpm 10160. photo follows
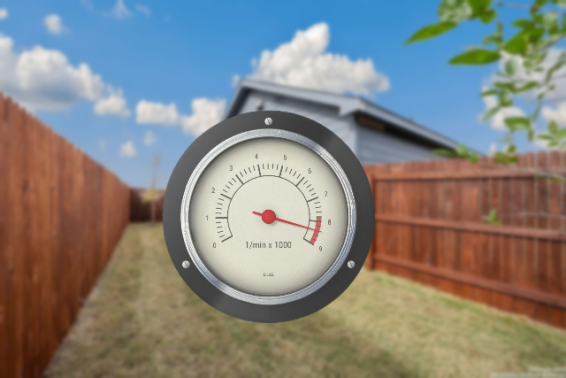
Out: rpm 8400
